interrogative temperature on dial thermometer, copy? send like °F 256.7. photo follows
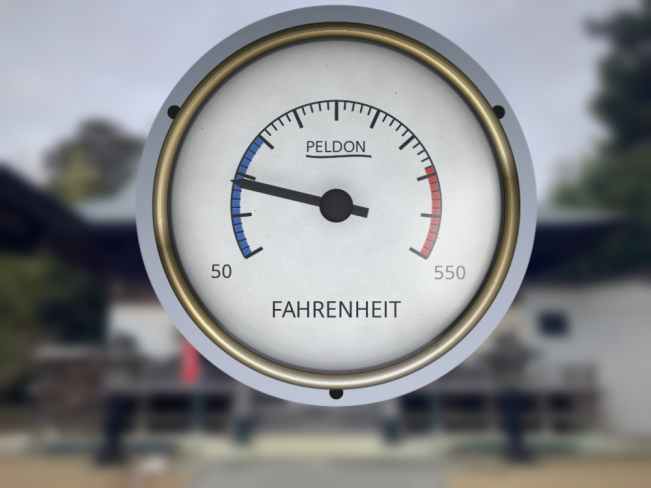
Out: °F 140
